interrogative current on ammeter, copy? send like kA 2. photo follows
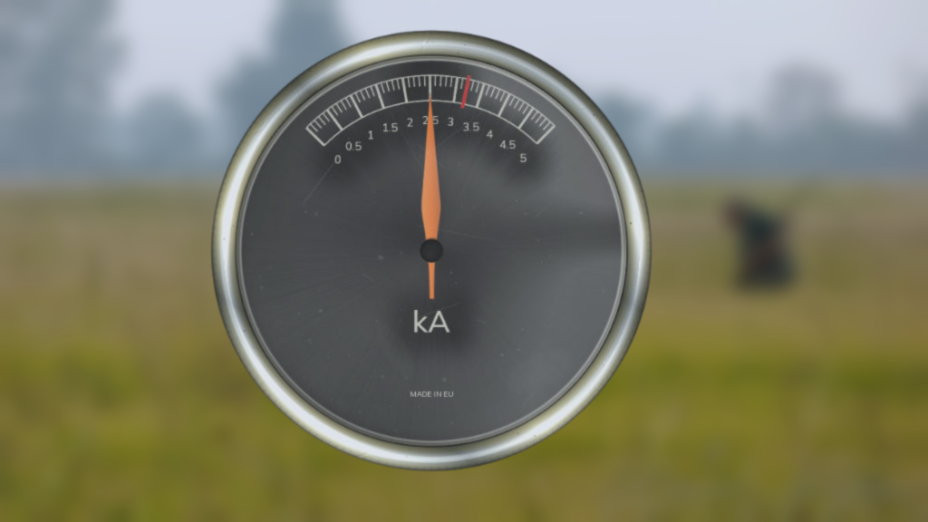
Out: kA 2.5
